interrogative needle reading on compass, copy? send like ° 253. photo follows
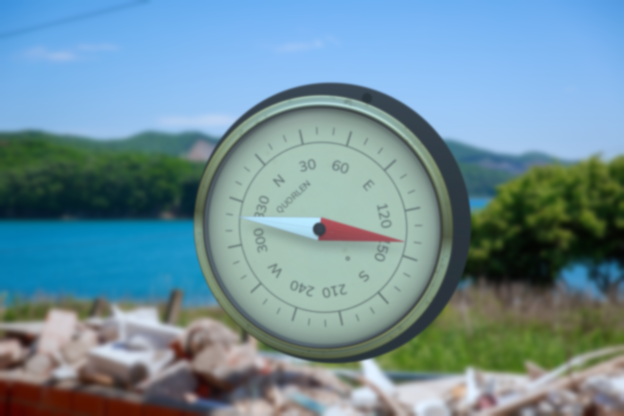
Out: ° 140
